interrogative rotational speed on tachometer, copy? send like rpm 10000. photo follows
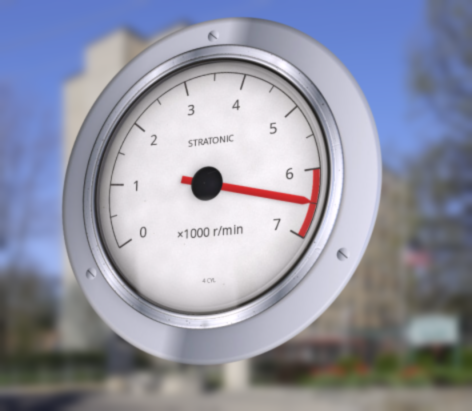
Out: rpm 6500
